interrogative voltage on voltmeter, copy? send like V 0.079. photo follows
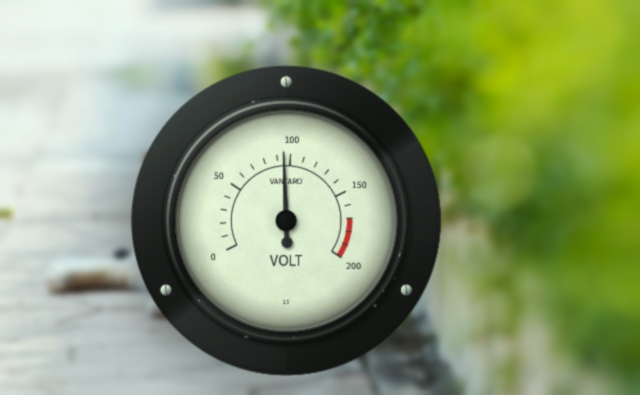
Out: V 95
